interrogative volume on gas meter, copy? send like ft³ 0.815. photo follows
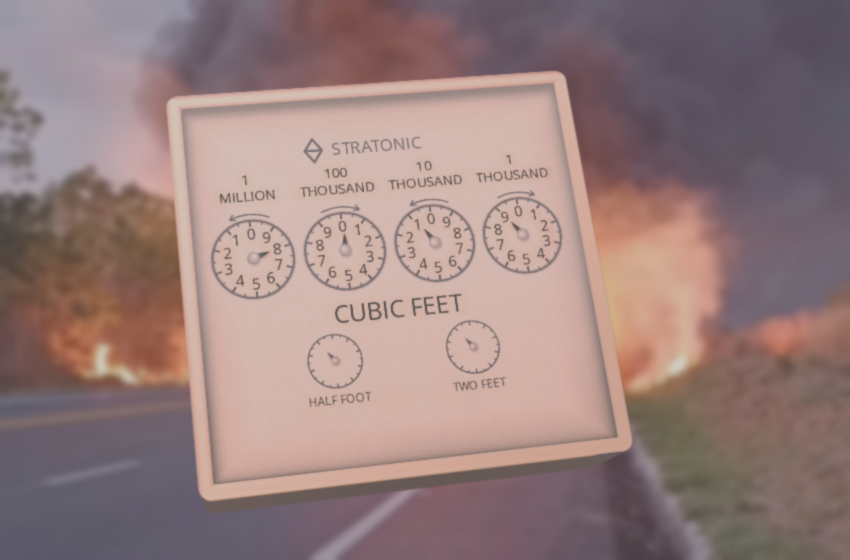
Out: ft³ 800900
